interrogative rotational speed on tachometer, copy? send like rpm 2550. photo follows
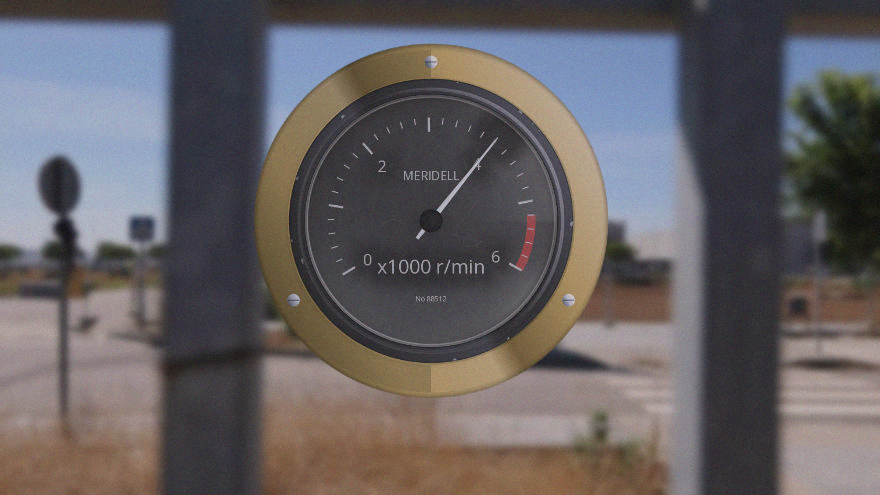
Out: rpm 4000
